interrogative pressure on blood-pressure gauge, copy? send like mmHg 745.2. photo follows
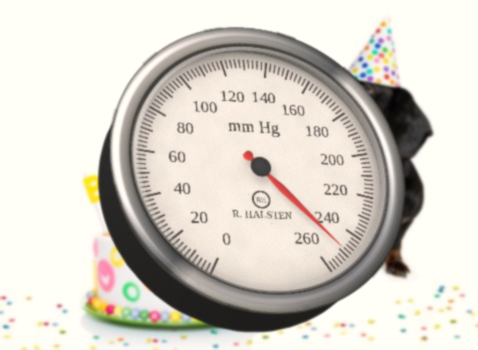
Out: mmHg 250
